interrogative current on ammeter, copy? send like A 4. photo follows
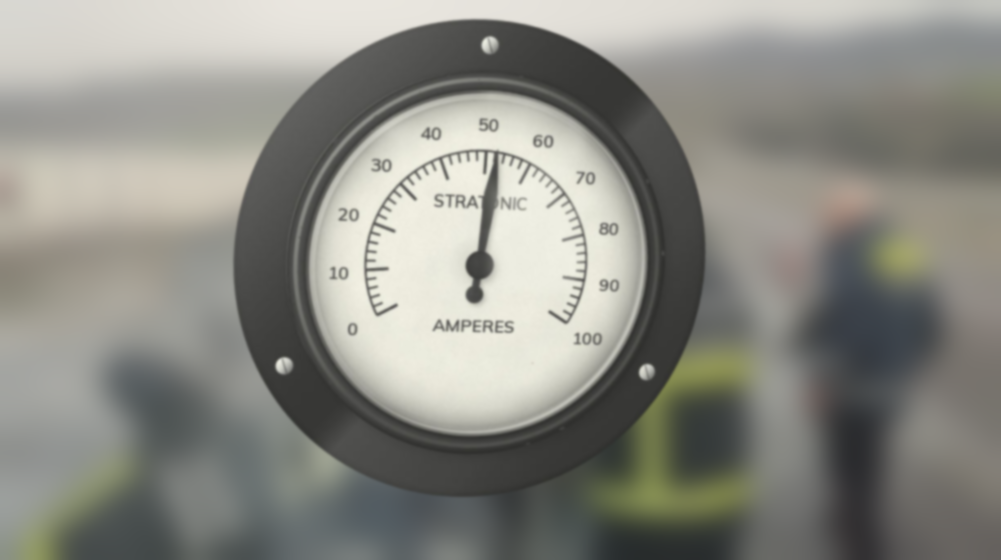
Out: A 52
